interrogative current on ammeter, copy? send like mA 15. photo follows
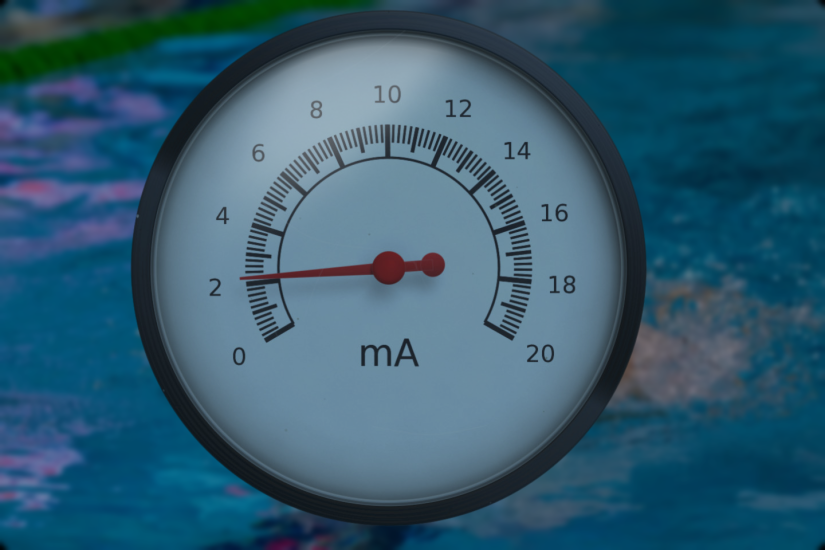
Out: mA 2.2
